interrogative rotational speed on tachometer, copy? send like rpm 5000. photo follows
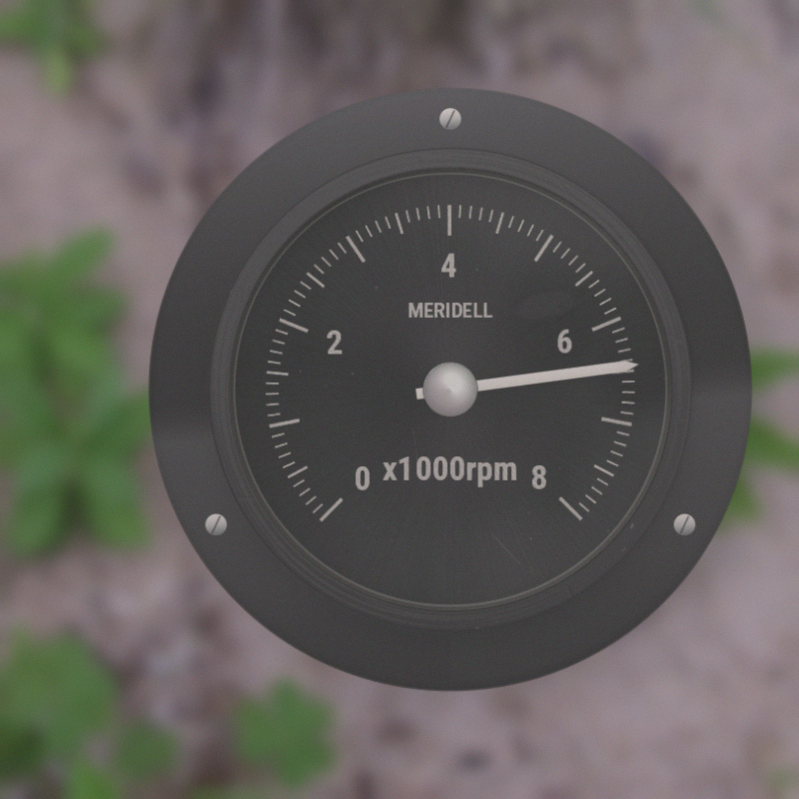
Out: rpm 6450
